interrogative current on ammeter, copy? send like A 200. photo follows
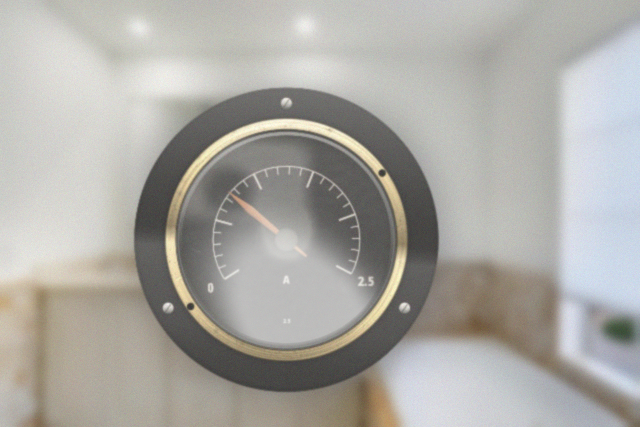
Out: A 0.75
